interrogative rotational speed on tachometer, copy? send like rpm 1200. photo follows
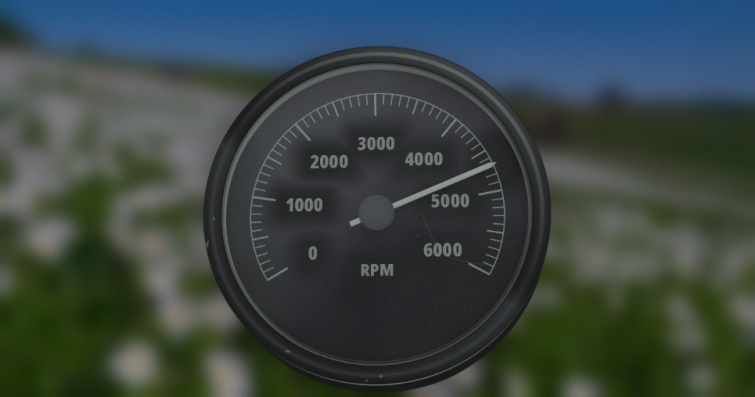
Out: rpm 4700
